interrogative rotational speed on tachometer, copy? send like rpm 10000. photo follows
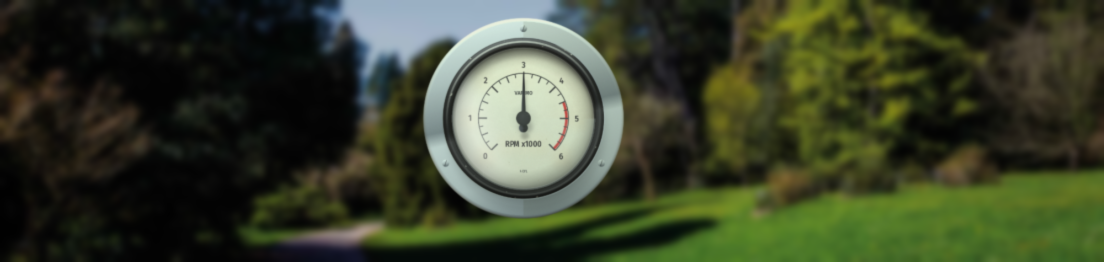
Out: rpm 3000
